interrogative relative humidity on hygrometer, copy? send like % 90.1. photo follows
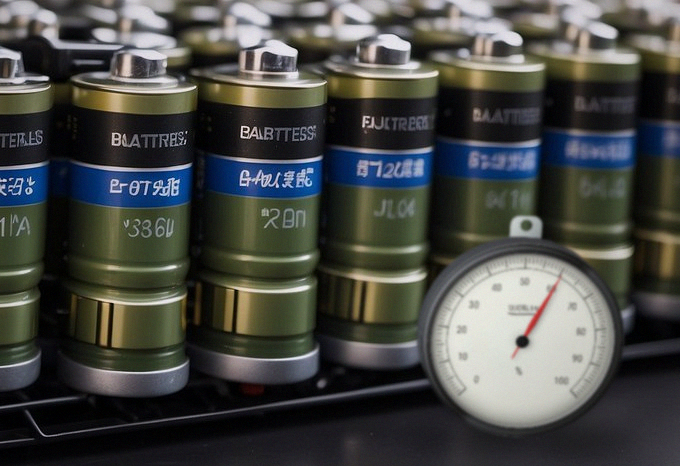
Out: % 60
